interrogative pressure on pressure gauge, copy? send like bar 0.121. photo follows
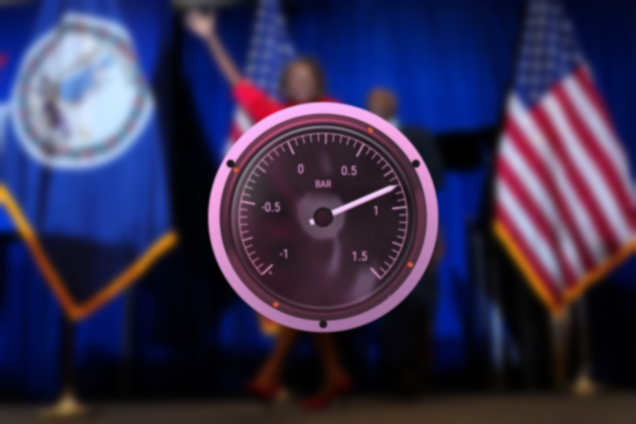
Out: bar 0.85
